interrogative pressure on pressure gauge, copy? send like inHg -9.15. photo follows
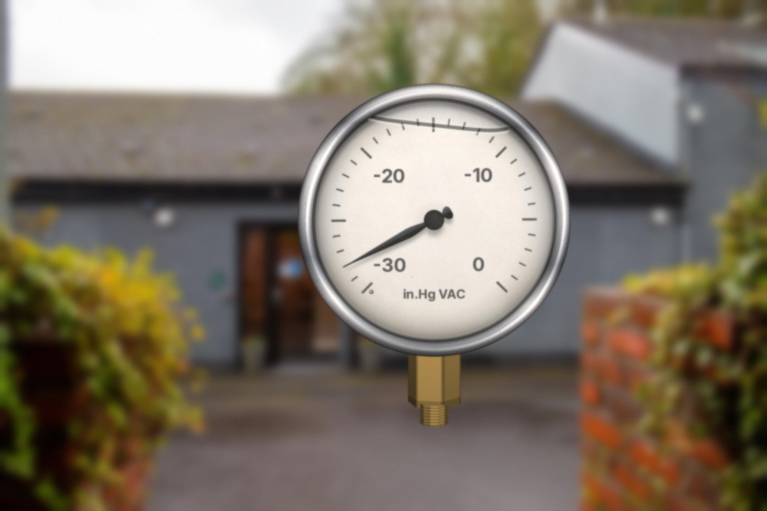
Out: inHg -28
